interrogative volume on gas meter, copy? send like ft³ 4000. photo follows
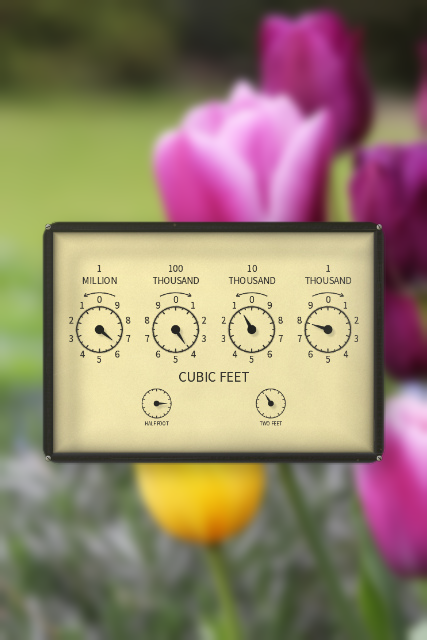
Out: ft³ 640800
